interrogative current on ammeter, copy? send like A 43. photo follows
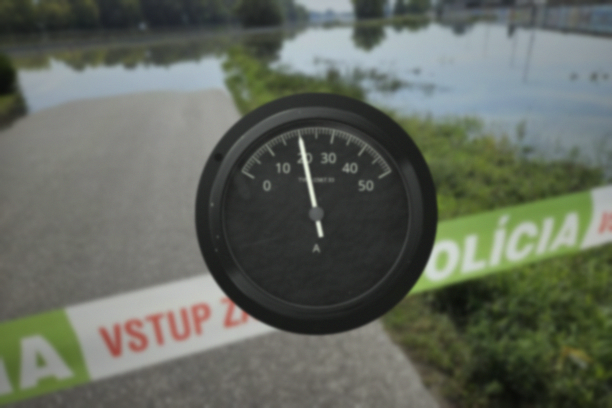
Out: A 20
